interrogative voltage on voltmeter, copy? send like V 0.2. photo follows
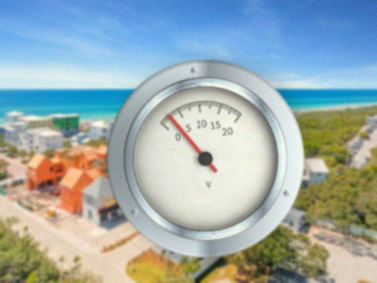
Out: V 2.5
